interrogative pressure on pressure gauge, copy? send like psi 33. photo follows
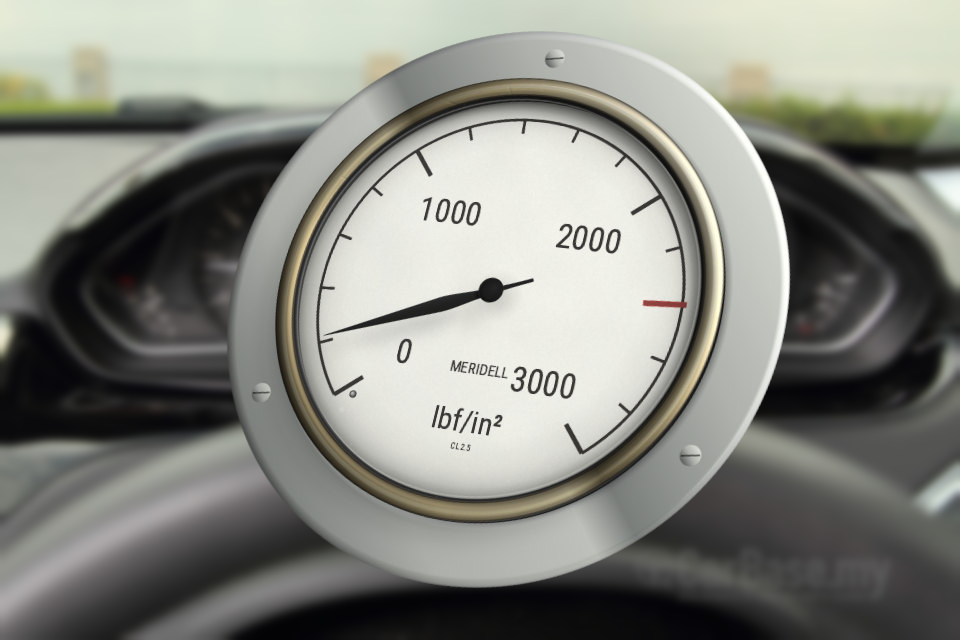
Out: psi 200
